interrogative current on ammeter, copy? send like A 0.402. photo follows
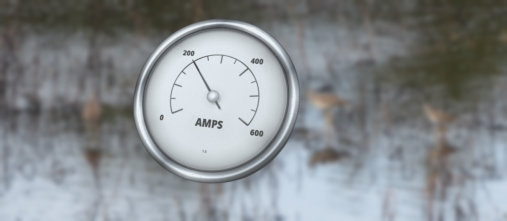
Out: A 200
